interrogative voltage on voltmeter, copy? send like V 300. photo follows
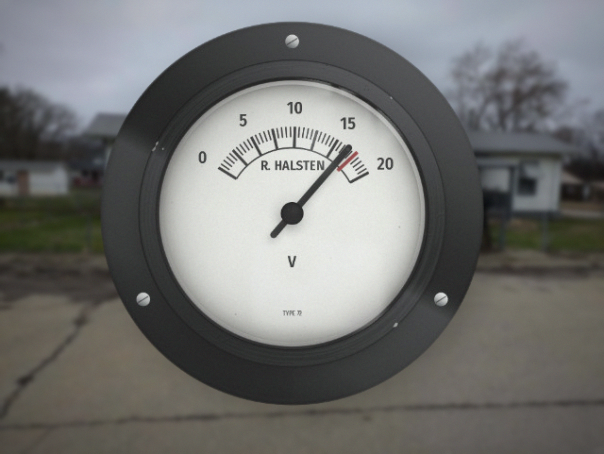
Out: V 16.5
